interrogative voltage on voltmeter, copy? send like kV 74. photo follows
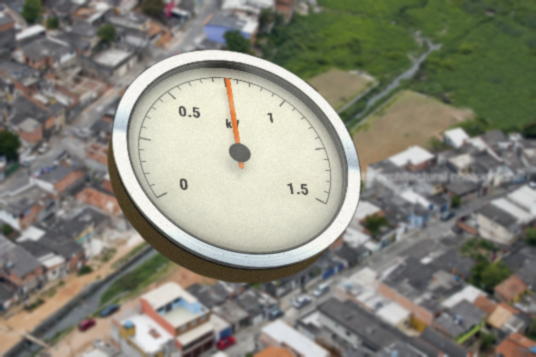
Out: kV 0.75
